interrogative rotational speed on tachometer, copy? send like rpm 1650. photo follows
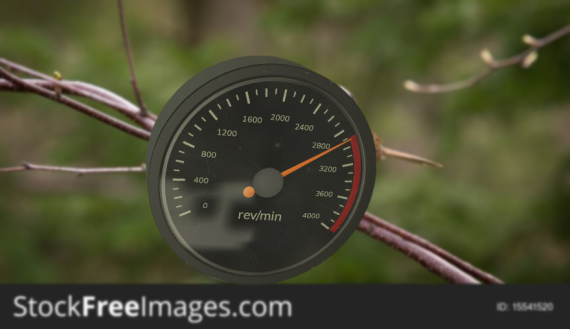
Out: rpm 2900
